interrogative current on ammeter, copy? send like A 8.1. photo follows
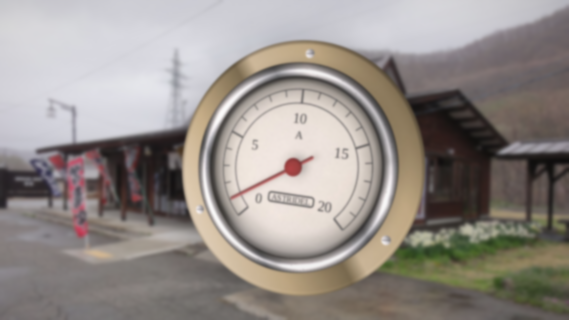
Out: A 1
